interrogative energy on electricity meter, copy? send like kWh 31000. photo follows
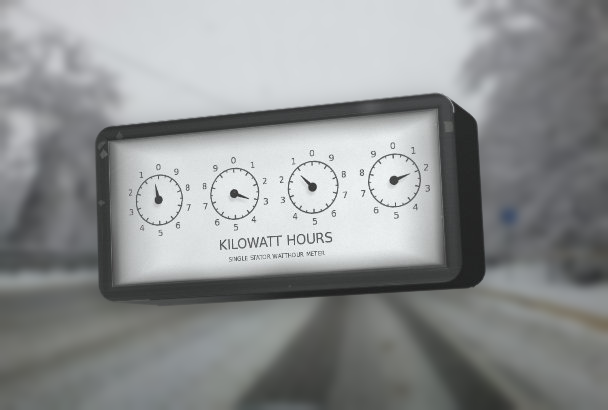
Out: kWh 312
